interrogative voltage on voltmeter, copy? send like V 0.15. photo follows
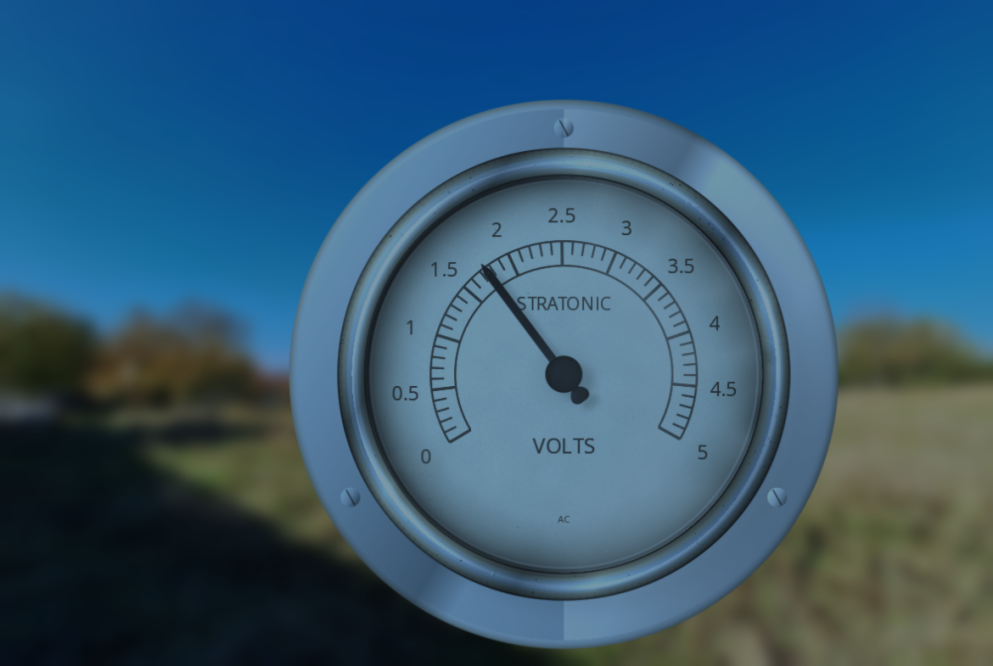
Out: V 1.75
